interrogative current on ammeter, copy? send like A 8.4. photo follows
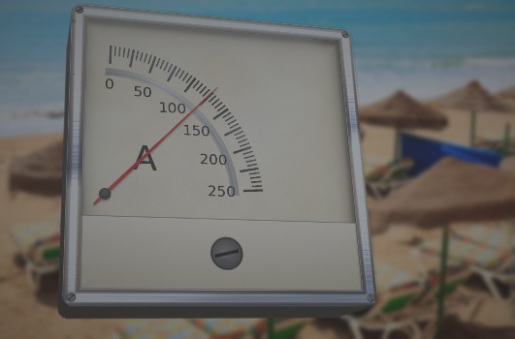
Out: A 125
